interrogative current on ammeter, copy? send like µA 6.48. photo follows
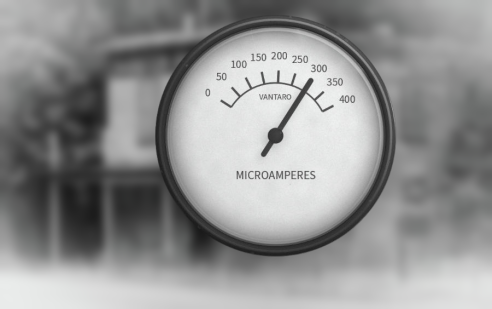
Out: µA 300
